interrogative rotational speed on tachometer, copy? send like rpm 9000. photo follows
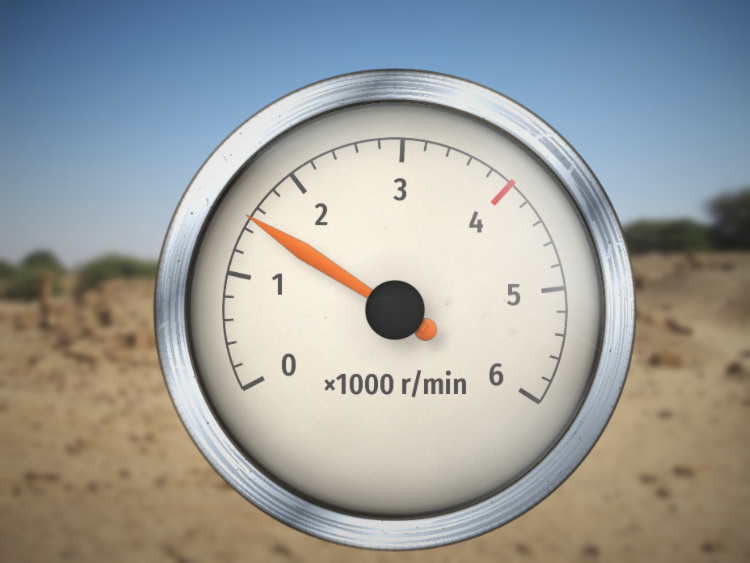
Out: rpm 1500
